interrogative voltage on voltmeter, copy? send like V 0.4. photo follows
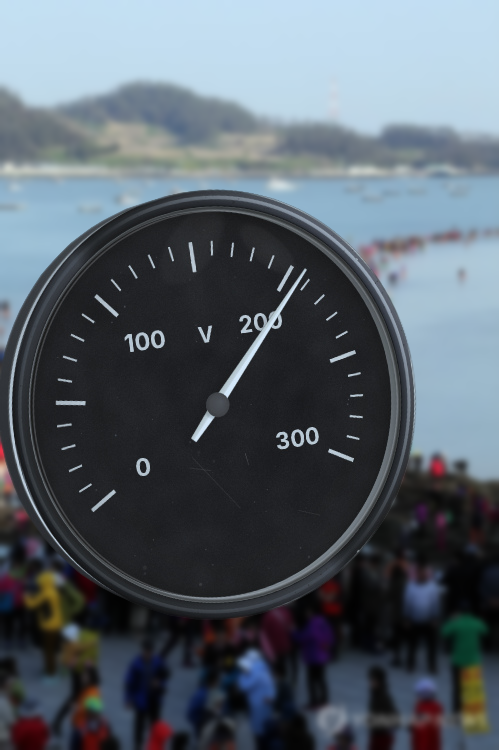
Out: V 205
